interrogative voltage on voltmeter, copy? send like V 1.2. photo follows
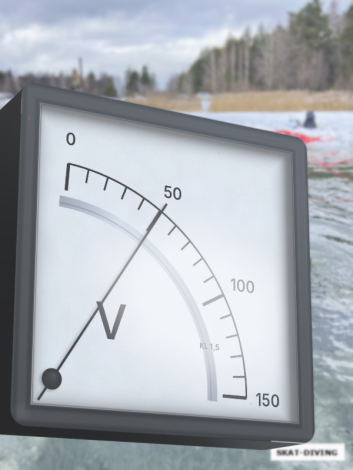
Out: V 50
